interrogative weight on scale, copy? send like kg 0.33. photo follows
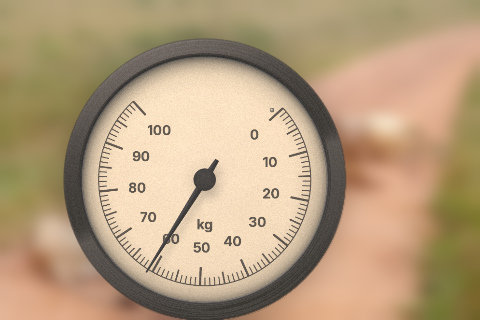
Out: kg 61
